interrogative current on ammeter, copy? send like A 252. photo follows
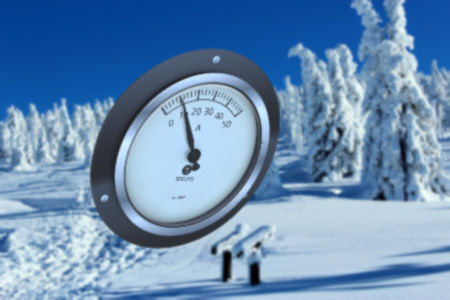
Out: A 10
